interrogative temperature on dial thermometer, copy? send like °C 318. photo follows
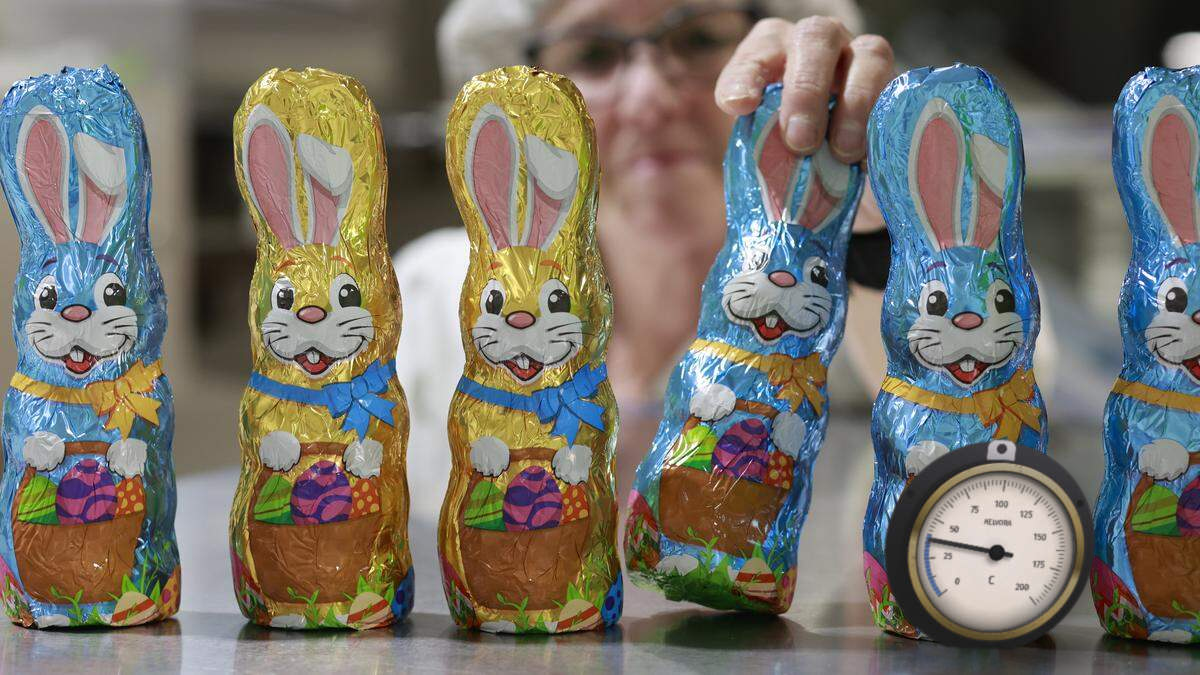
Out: °C 37.5
